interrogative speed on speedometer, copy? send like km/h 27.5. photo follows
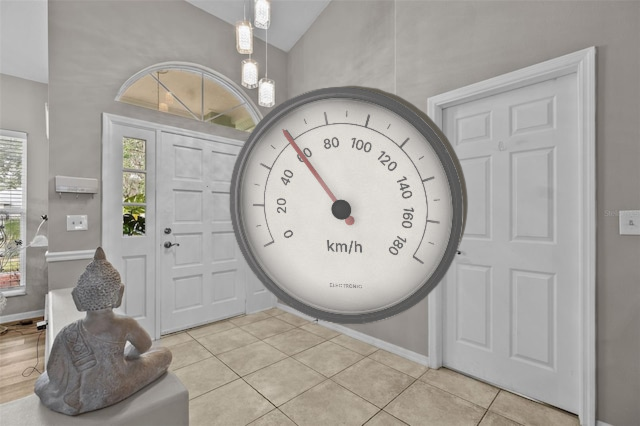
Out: km/h 60
